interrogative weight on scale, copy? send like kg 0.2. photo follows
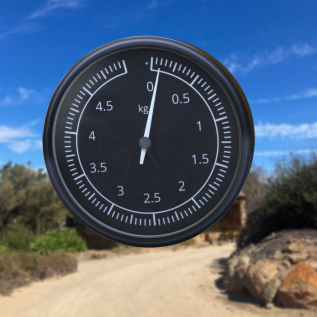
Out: kg 0.1
